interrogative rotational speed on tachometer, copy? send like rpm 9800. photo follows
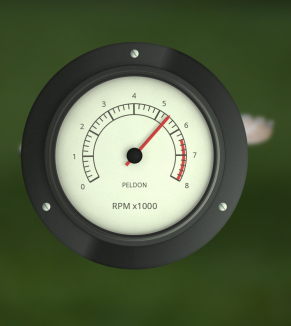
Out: rpm 5400
